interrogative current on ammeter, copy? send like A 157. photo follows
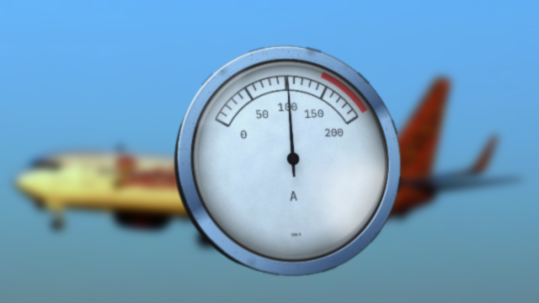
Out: A 100
